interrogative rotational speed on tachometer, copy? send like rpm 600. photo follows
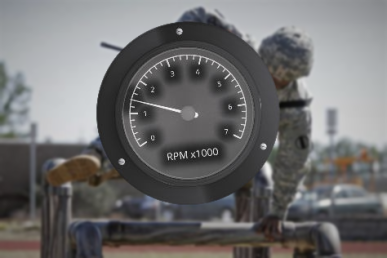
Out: rpm 1400
